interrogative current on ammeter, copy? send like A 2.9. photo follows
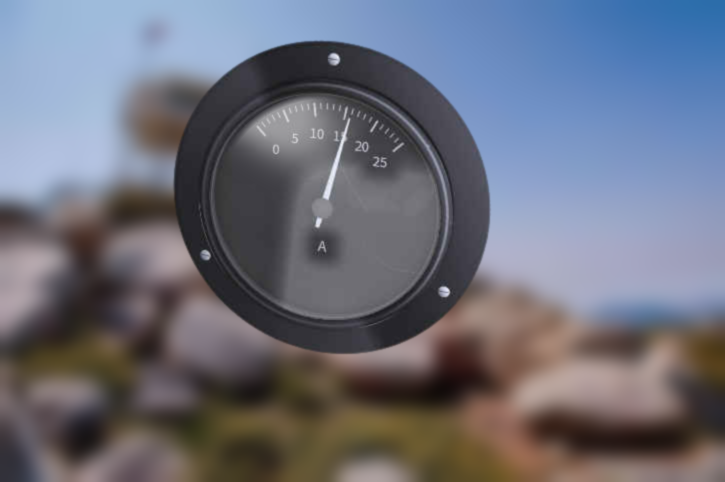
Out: A 16
